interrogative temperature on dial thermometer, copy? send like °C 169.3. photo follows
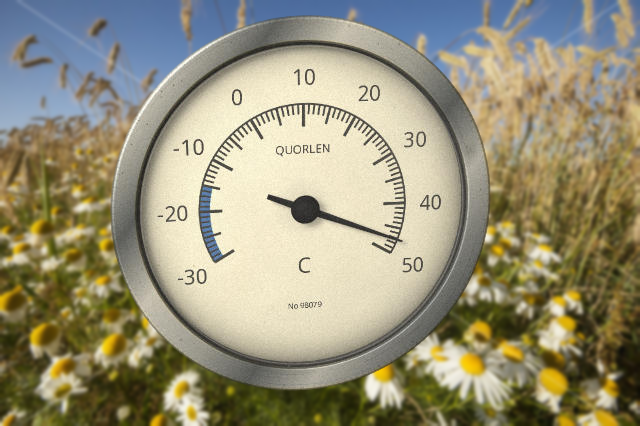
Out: °C 47
